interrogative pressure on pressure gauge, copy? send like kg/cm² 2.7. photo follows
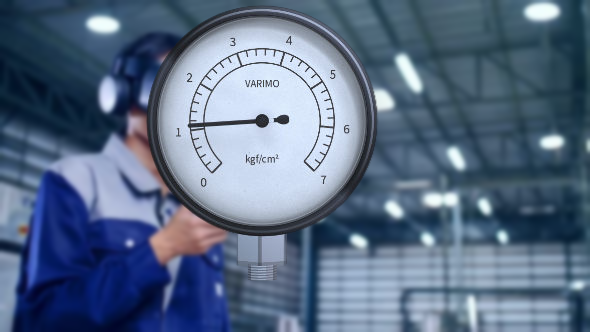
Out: kg/cm² 1.1
